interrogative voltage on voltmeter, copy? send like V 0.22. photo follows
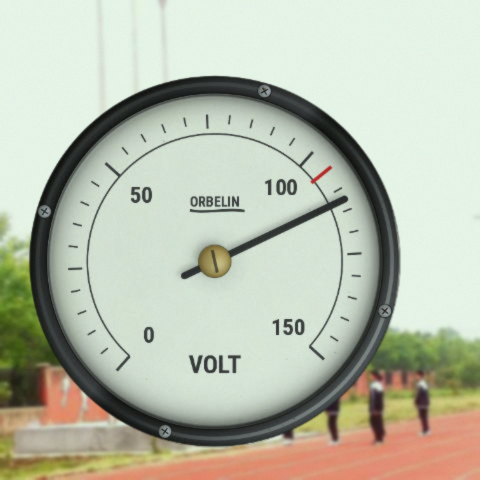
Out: V 112.5
